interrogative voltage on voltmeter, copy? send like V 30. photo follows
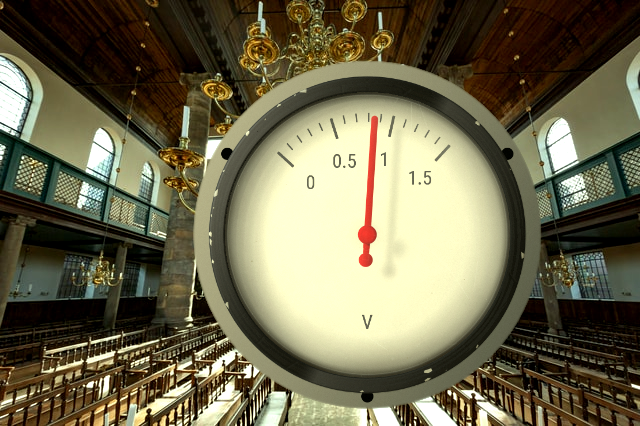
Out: V 0.85
